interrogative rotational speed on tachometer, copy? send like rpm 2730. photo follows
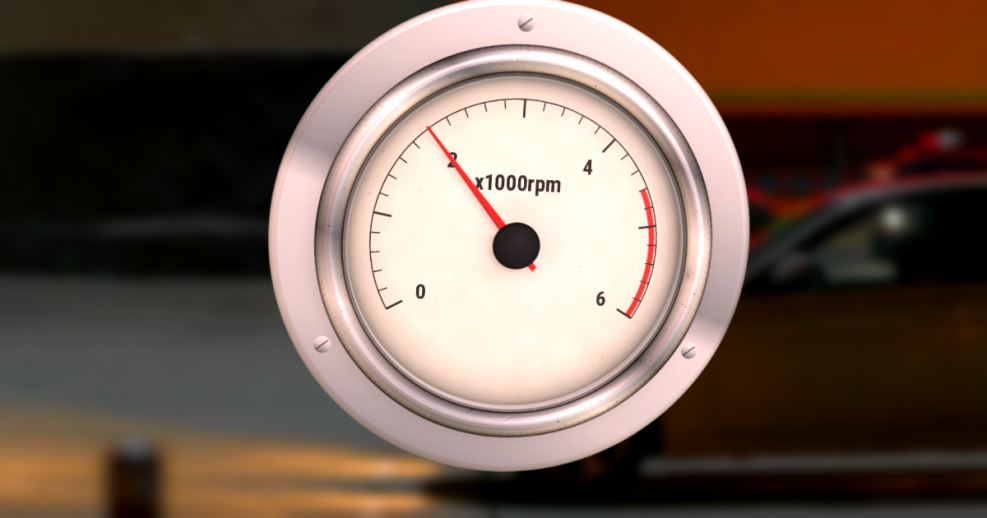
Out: rpm 2000
